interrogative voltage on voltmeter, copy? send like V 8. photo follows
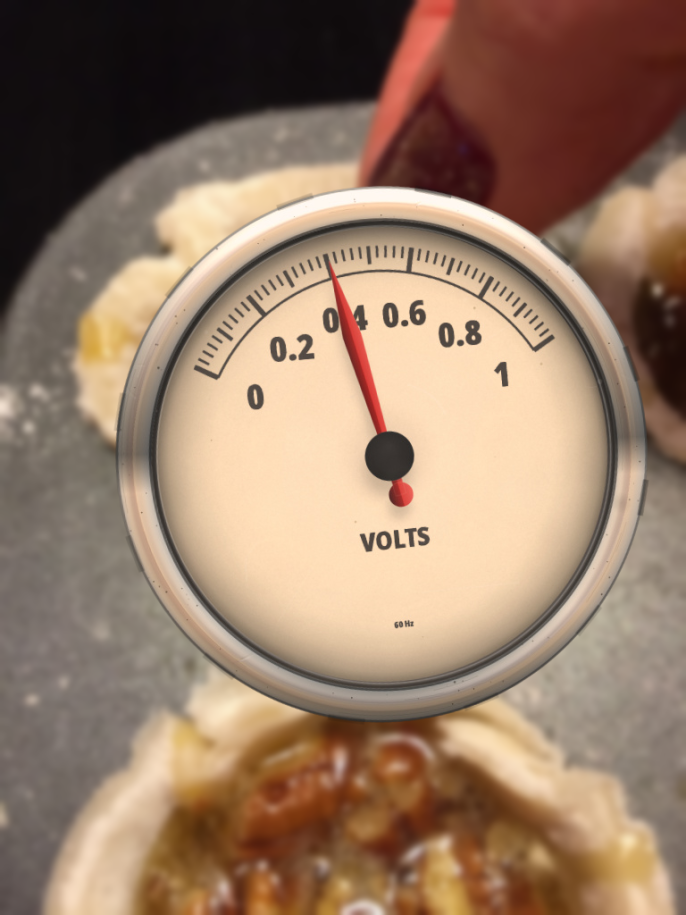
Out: V 0.4
